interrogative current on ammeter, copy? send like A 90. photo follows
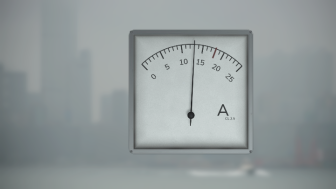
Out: A 13
